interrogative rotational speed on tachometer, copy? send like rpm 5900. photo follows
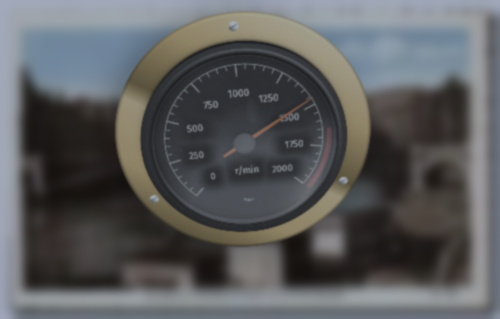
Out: rpm 1450
